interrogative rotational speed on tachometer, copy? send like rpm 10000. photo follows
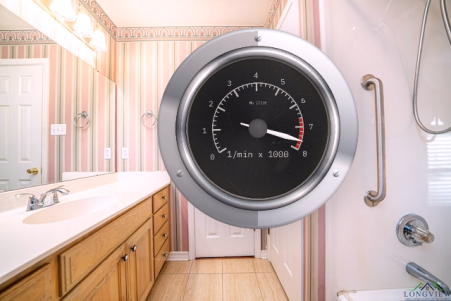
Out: rpm 7600
